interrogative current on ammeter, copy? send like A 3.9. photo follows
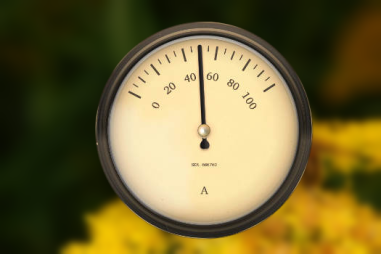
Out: A 50
